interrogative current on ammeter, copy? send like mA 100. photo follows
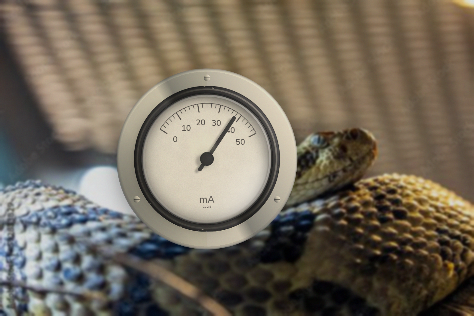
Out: mA 38
